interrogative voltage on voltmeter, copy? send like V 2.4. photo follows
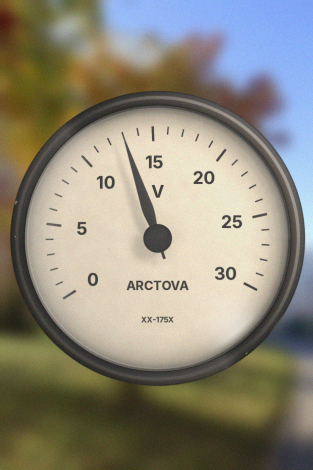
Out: V 13
